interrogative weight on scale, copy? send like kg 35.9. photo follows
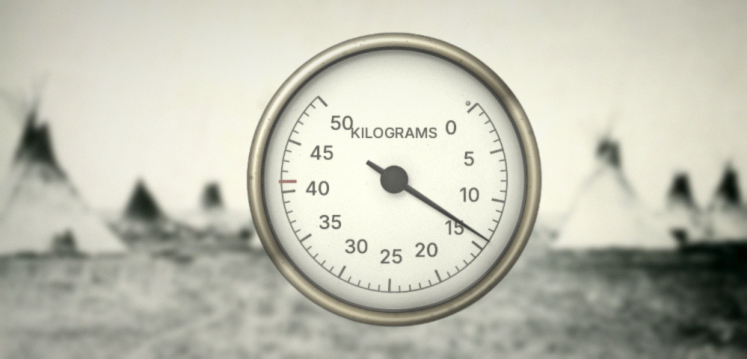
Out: kg 14
